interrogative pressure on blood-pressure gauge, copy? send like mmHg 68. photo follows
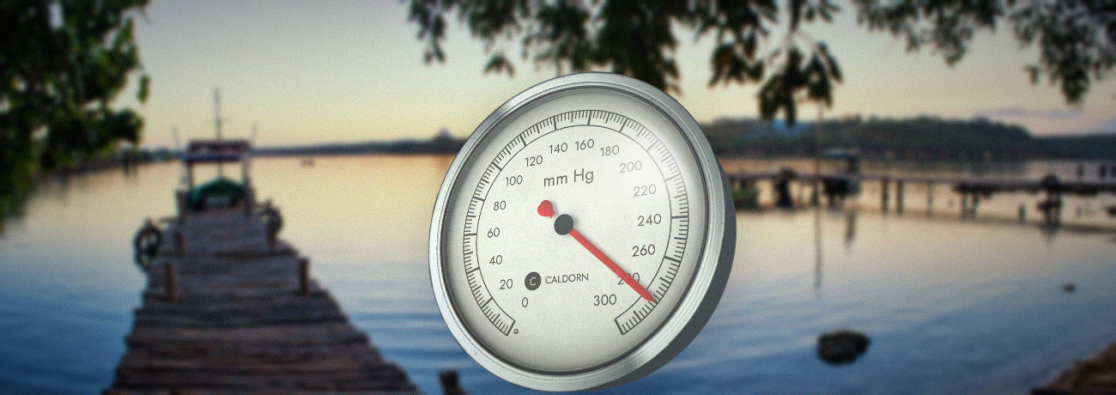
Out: mmHg 280
